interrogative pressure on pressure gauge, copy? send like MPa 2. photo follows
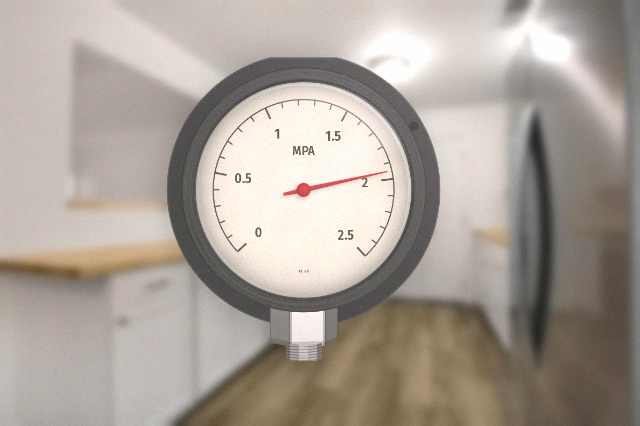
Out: MPa 1.95
